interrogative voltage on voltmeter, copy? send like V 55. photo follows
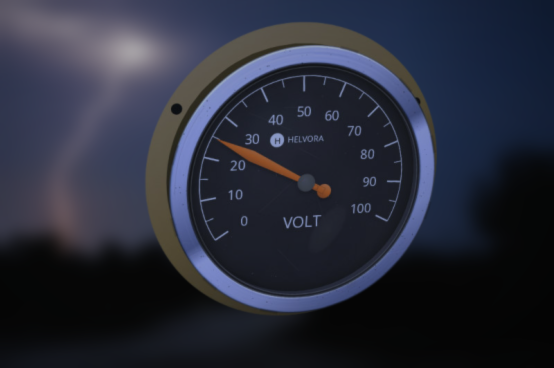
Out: V 25
